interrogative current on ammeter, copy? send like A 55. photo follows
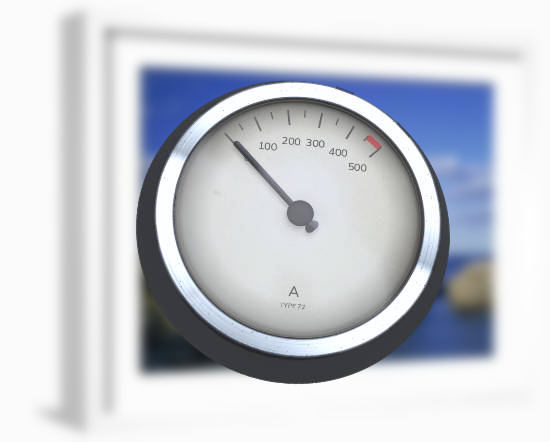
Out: A 0
